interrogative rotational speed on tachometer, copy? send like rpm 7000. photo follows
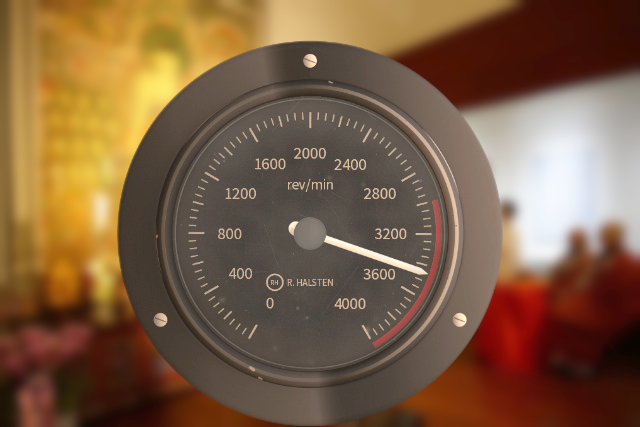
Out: rpm 3450
